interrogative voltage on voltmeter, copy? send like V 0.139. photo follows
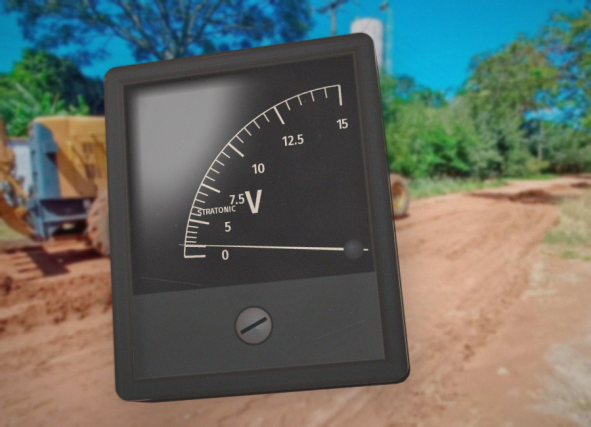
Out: V 2.5
